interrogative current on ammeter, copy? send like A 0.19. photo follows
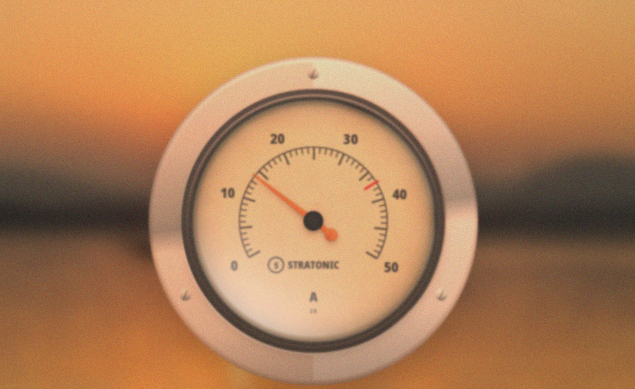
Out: A 14
